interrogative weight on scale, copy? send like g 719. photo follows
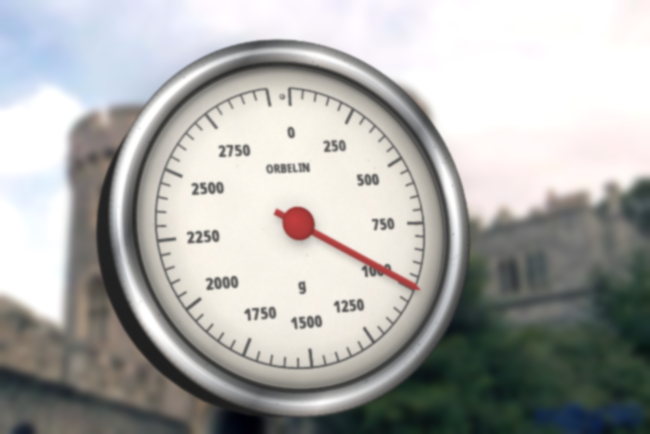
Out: g 1000
